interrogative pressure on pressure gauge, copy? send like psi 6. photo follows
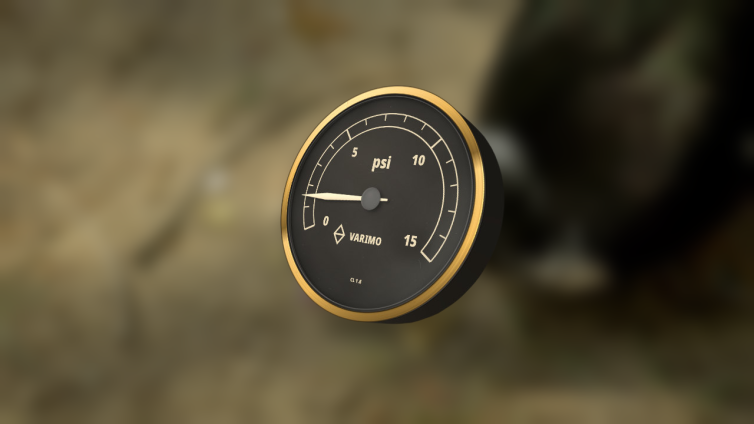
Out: psi 1.5
